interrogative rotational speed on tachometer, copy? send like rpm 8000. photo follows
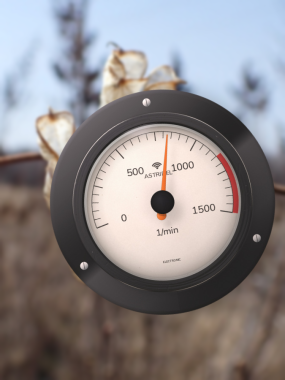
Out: rpm 825
